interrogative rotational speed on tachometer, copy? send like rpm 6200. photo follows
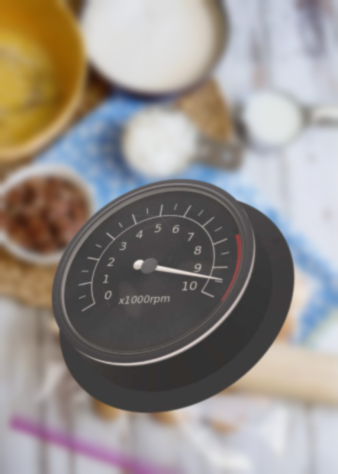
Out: rpm 9500
